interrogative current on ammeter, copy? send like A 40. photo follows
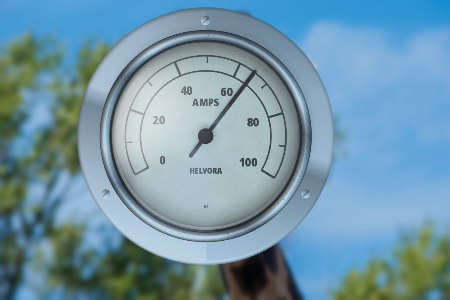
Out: A 65
